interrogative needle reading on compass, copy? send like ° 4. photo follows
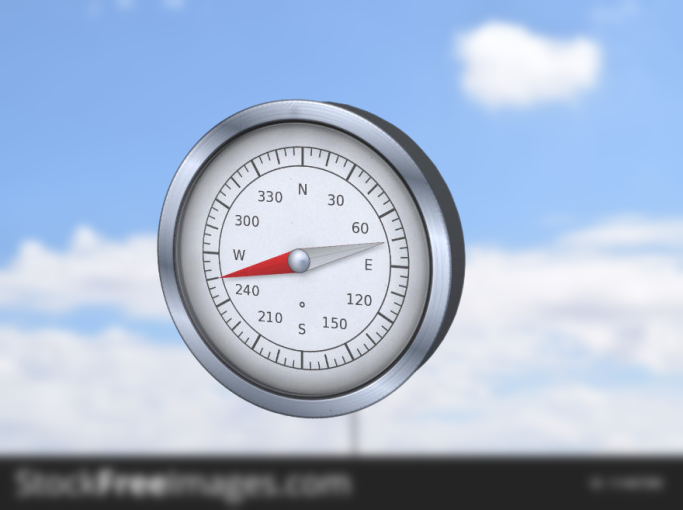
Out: ° 255
